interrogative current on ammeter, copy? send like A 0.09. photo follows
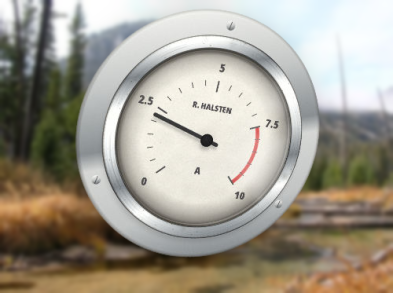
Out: A 2.25
